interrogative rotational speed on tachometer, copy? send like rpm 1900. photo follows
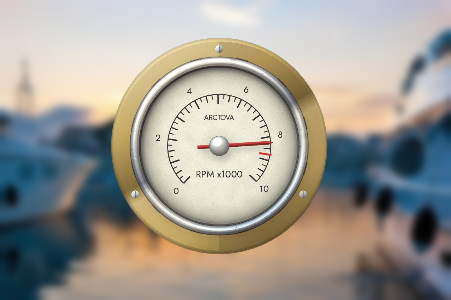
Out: rpm 8250
